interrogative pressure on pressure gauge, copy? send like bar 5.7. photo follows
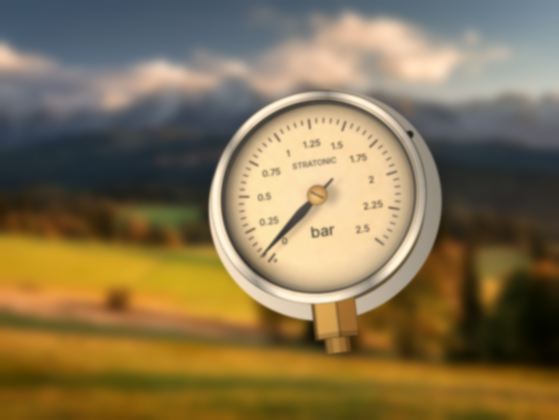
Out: bar 0.05
